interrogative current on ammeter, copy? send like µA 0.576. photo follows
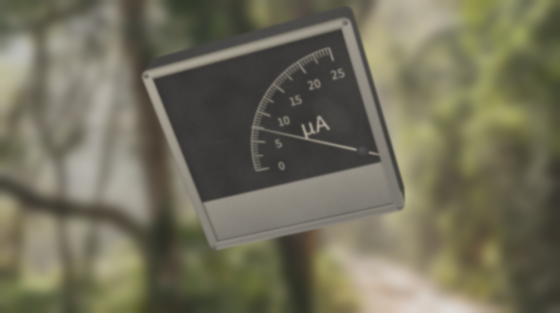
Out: µA 7.5
